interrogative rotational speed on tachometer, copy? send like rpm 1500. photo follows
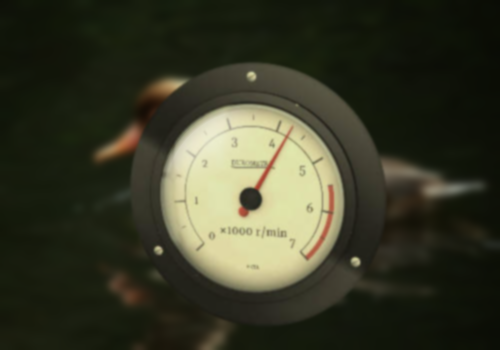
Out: rpm 4250
